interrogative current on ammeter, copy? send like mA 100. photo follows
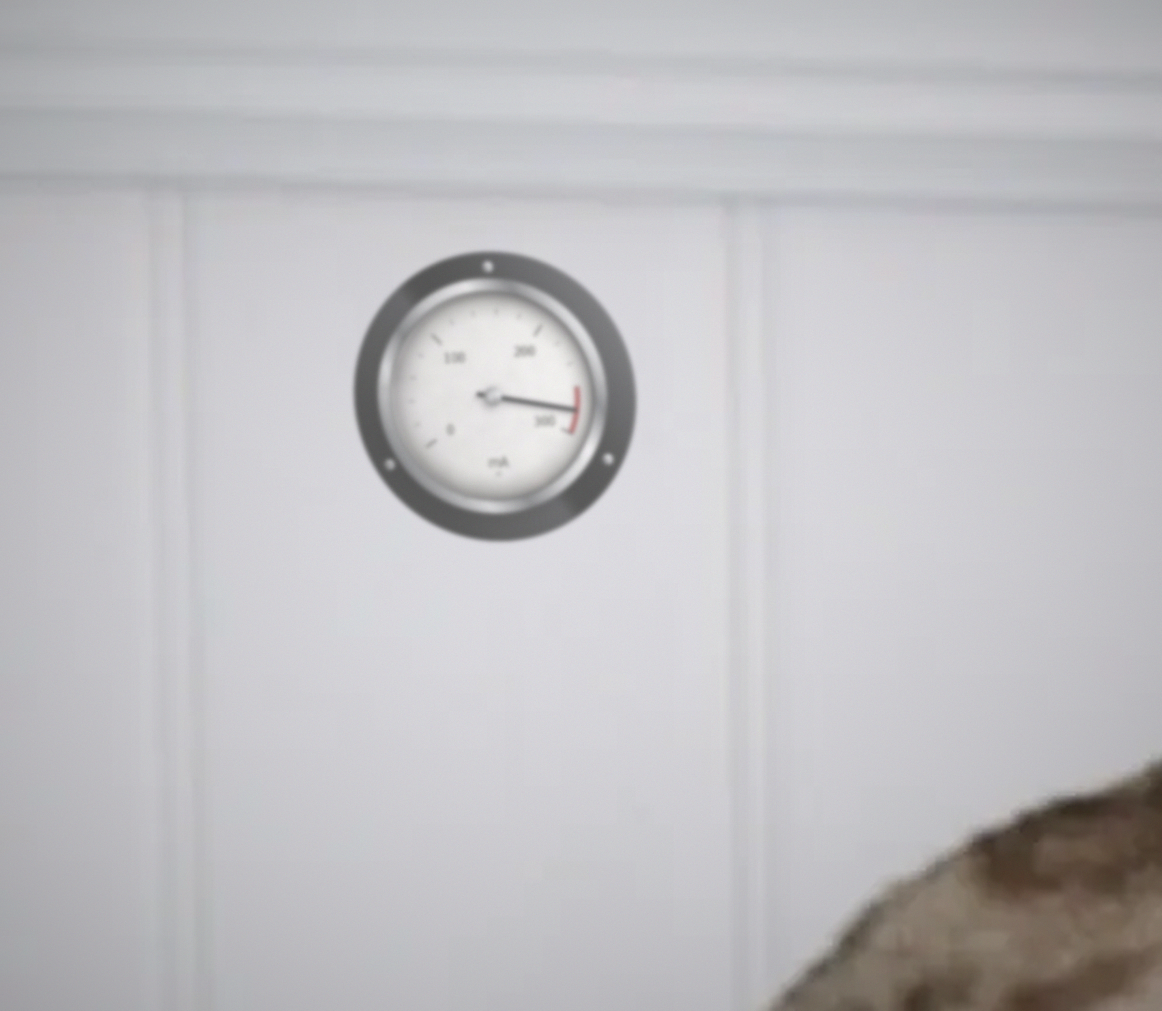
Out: mA 280
